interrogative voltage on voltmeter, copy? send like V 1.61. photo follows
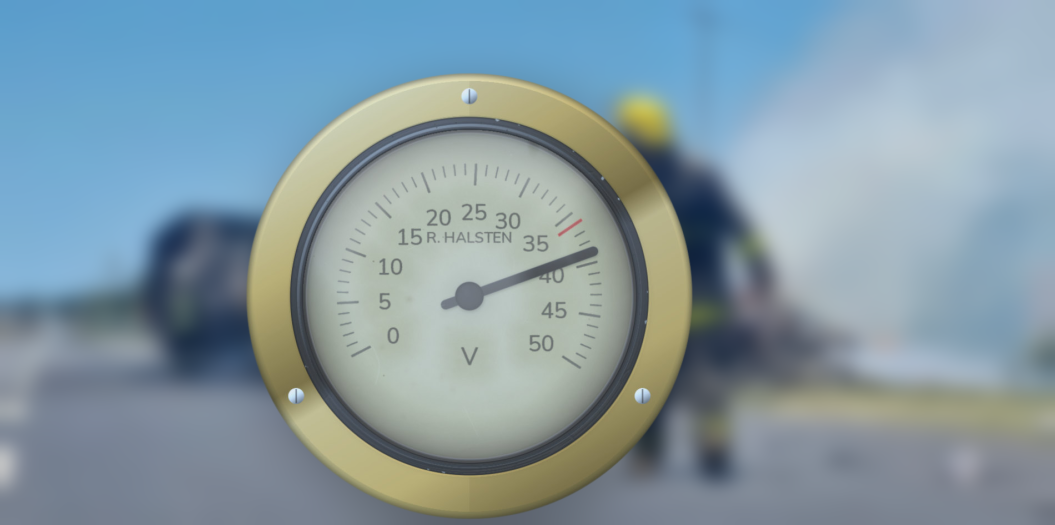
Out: V 39
